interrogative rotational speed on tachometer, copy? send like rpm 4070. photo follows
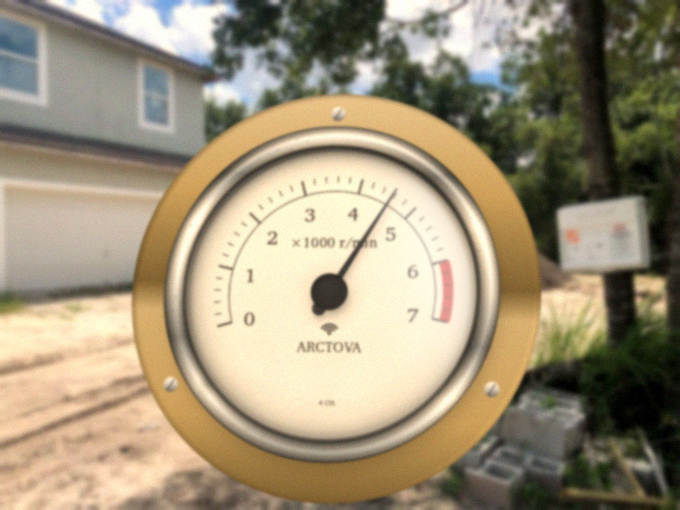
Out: rpm 4600
